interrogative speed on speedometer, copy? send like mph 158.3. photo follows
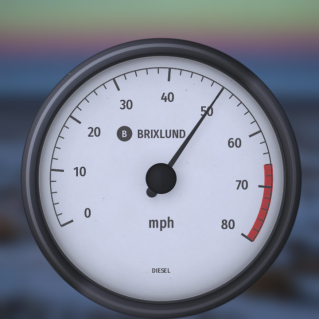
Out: mph 50
